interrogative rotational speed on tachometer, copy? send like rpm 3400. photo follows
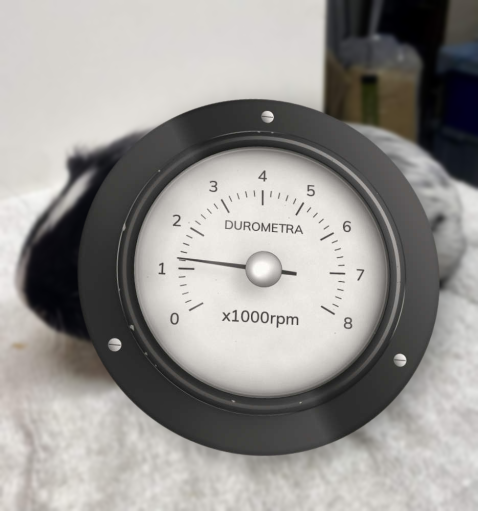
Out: rpm 1200
